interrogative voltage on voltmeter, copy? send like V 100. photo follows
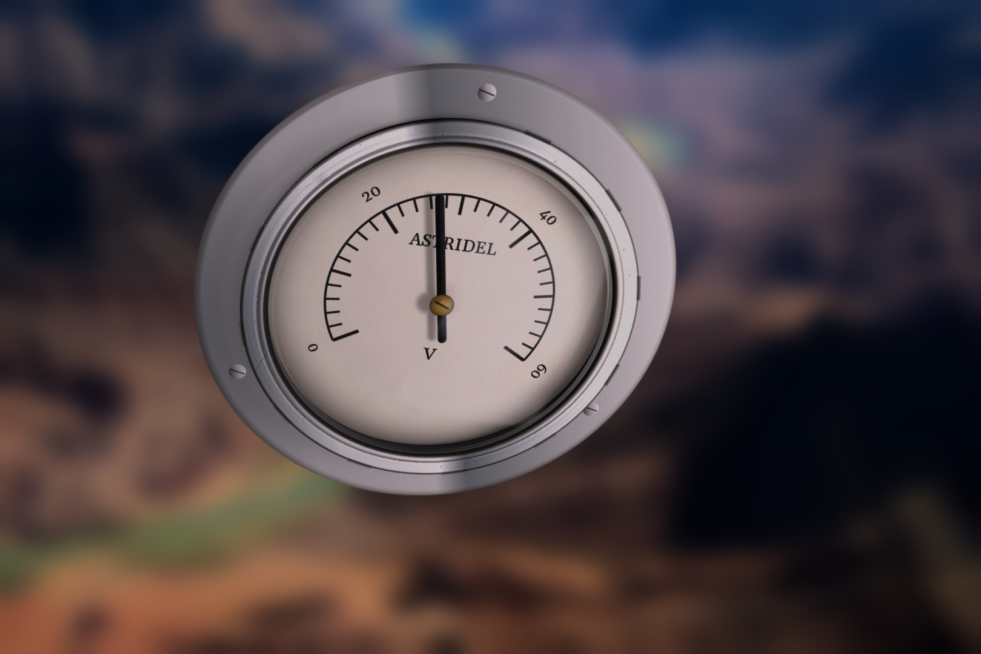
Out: V 27
